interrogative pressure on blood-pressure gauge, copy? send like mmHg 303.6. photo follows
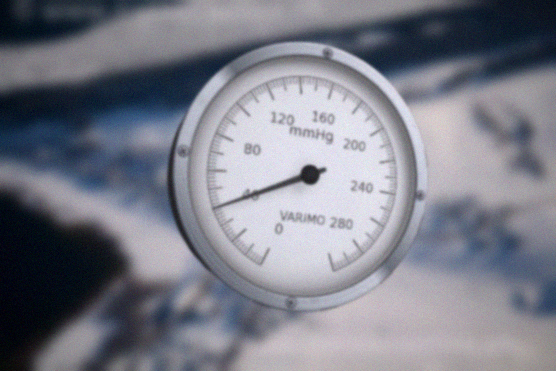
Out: mmHg 40
